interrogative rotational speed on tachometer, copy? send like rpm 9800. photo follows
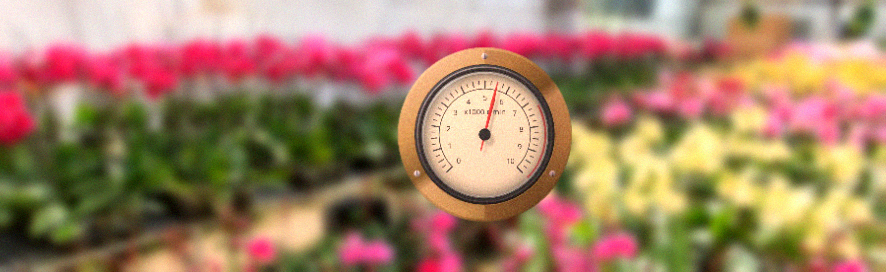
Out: rpm 5500
